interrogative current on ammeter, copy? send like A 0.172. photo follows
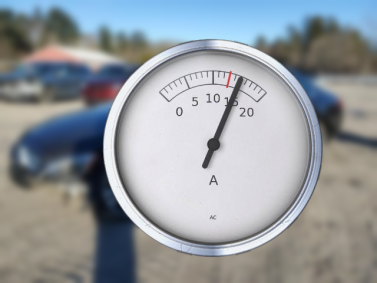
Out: A 15
